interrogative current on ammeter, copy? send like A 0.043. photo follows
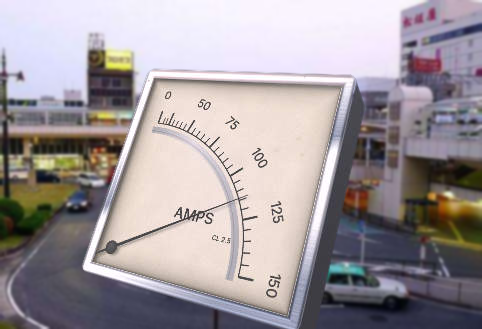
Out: A 115
